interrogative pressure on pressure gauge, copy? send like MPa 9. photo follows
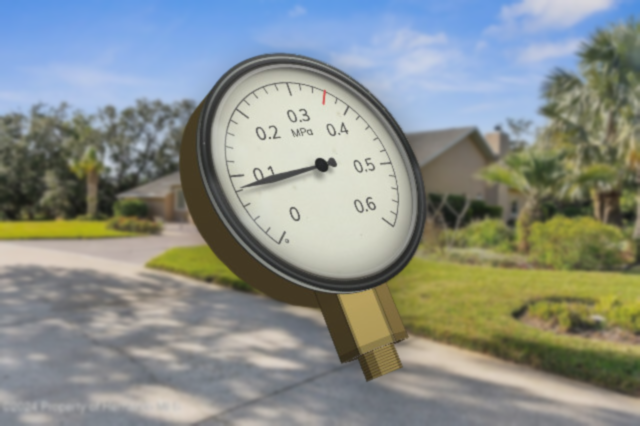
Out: MPa 0.08
